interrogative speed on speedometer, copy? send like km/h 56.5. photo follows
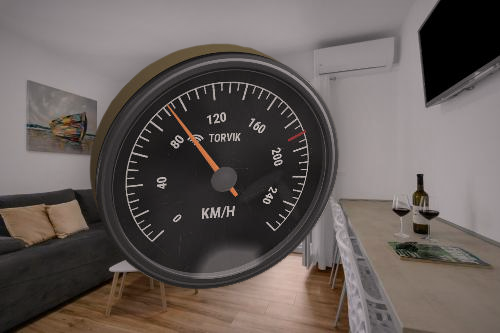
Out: km/h 92.5
